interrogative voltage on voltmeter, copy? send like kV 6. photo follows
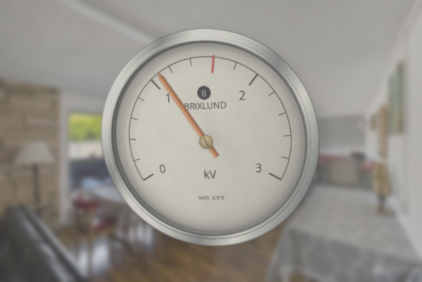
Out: kV 1.1
